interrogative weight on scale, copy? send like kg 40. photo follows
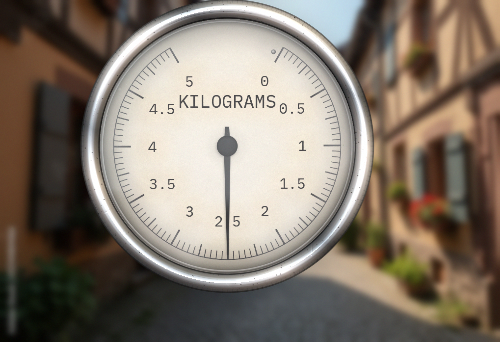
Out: kg 2.5
